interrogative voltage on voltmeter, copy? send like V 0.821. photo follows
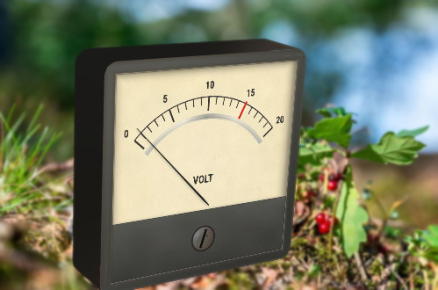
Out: V 1
